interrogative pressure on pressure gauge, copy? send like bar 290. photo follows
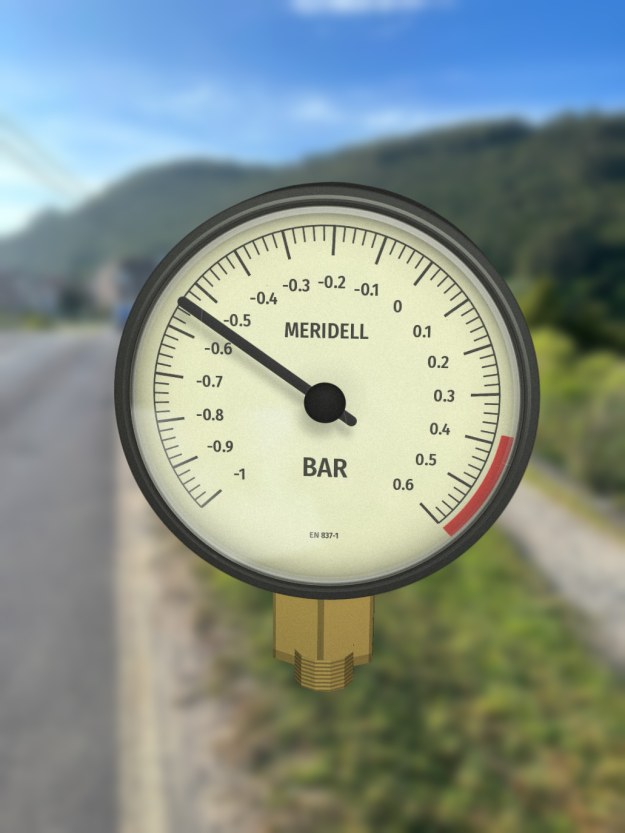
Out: bar -0.54
